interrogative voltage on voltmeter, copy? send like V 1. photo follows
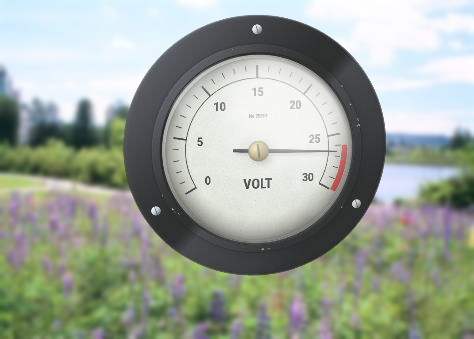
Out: V 26.5
